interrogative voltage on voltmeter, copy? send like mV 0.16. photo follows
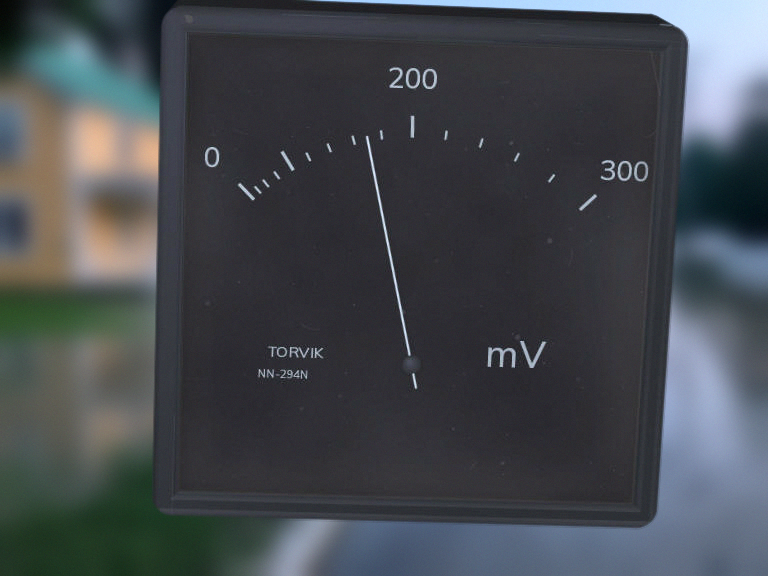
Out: mV 170
